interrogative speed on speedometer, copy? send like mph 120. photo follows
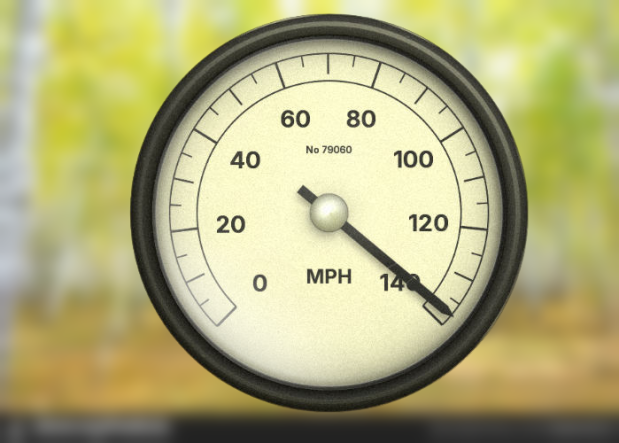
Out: mph 137.5
